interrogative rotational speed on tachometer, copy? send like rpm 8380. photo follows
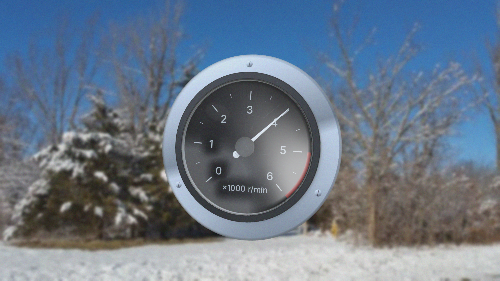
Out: rpm 4000
